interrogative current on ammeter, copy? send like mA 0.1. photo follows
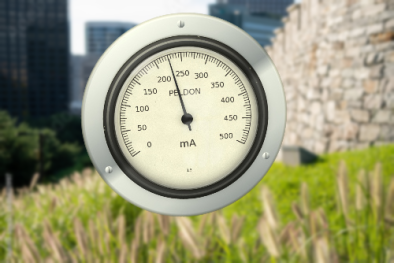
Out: mA 225
